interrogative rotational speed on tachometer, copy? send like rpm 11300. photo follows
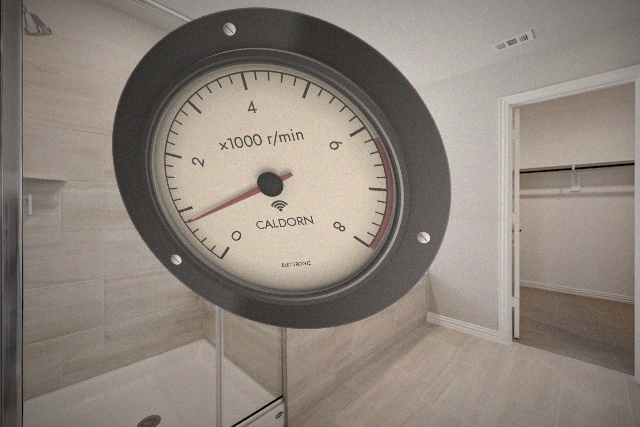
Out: rpm 800
